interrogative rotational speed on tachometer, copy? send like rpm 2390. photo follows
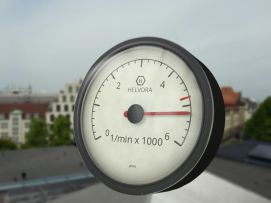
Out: rpm 5200
